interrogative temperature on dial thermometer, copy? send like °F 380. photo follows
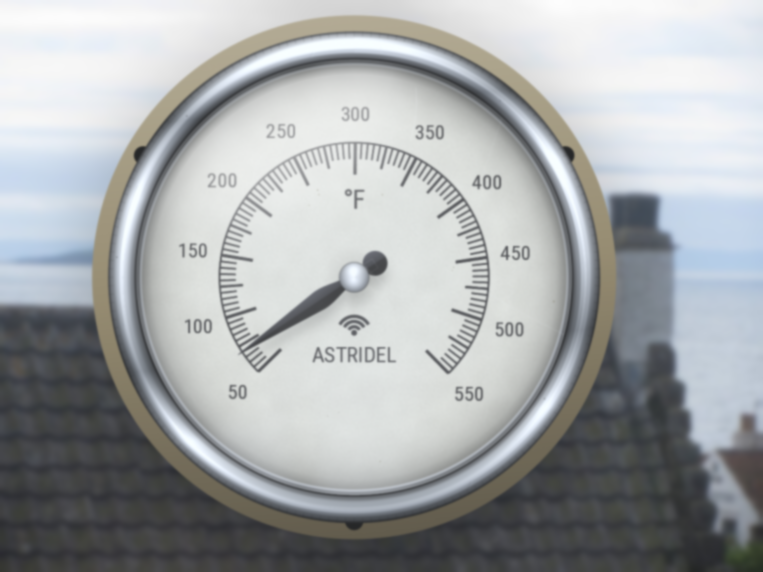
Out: °F 70
